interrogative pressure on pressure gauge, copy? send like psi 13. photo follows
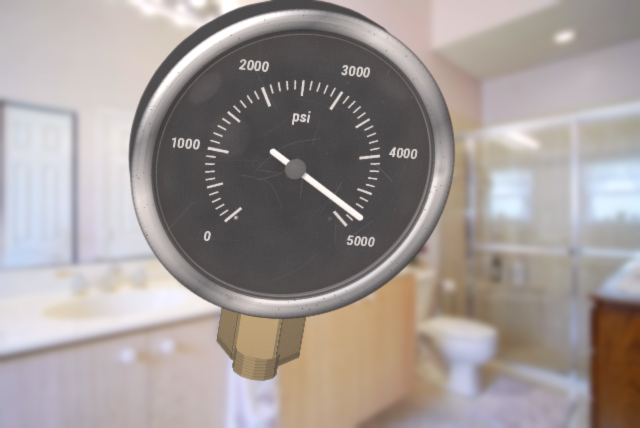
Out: psi 4800
